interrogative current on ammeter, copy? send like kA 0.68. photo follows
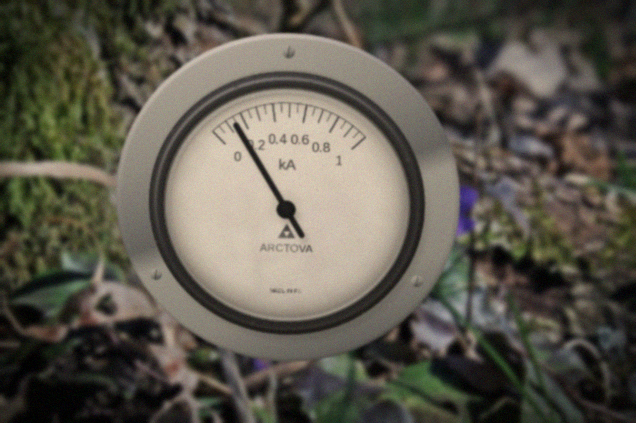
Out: kA 0.15
